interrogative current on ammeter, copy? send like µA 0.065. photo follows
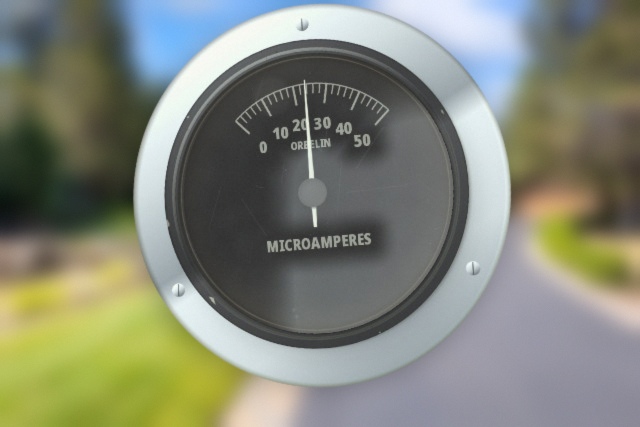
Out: µA 24
